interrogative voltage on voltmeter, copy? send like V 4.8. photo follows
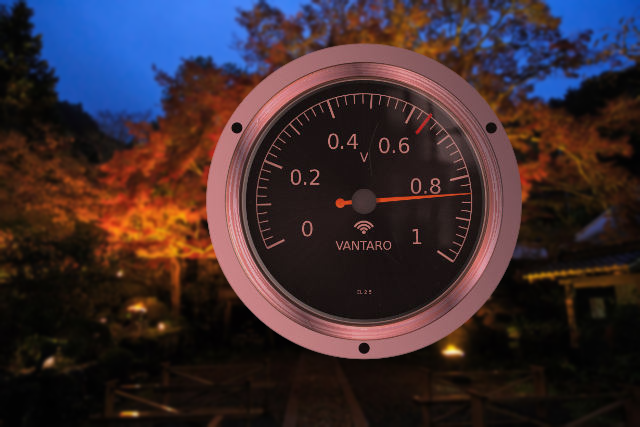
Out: V 0.84
